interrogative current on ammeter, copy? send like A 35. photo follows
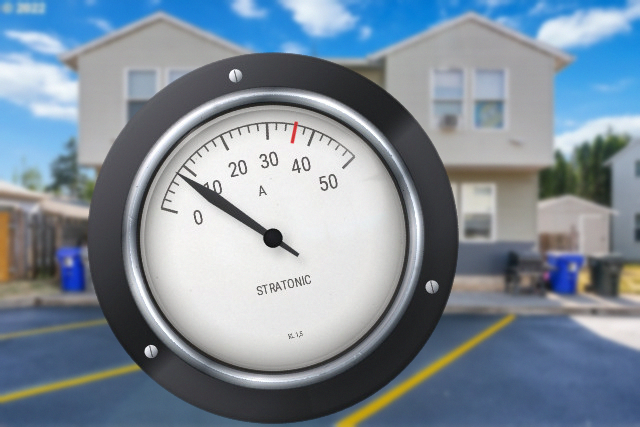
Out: A 8
